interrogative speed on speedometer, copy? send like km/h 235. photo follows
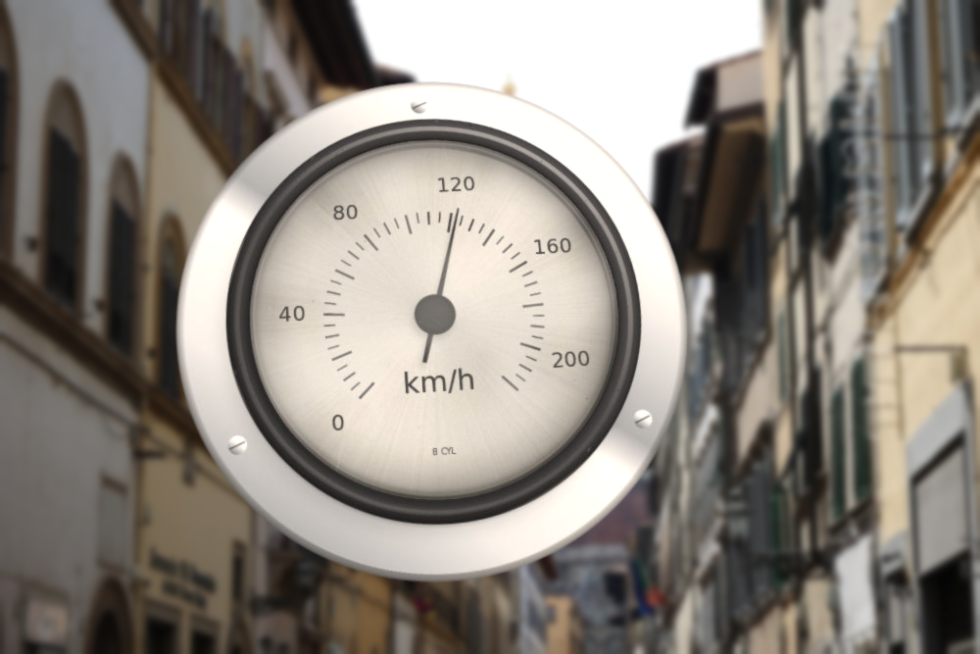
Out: km/h 122.5
